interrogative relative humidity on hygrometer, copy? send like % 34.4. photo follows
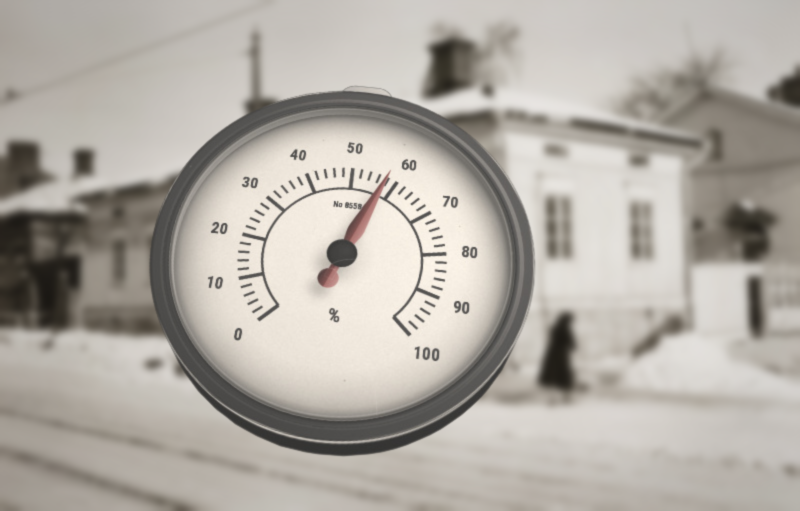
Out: % 58
